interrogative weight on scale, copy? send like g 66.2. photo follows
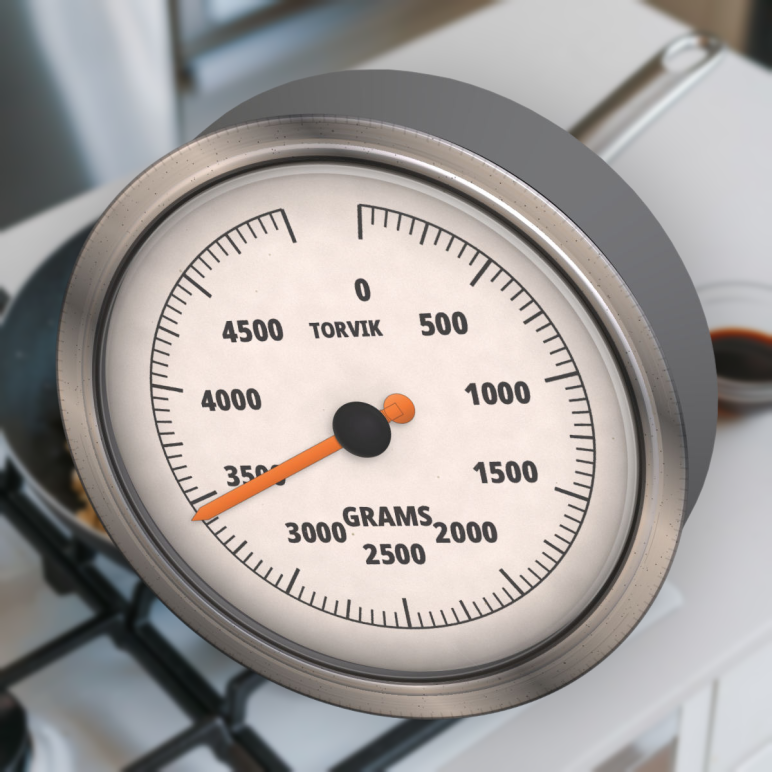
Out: g 3450
